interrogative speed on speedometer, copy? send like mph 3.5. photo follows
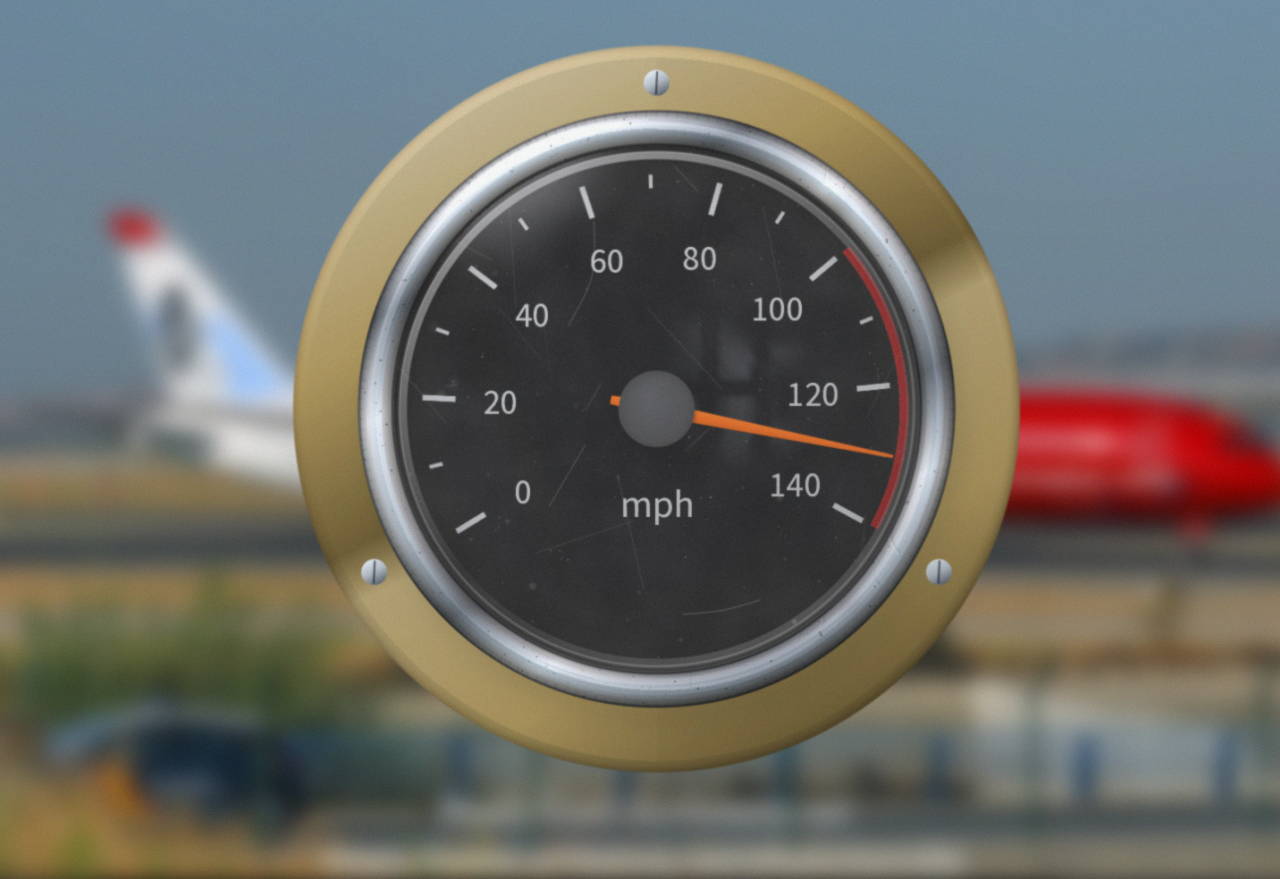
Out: mph 130
